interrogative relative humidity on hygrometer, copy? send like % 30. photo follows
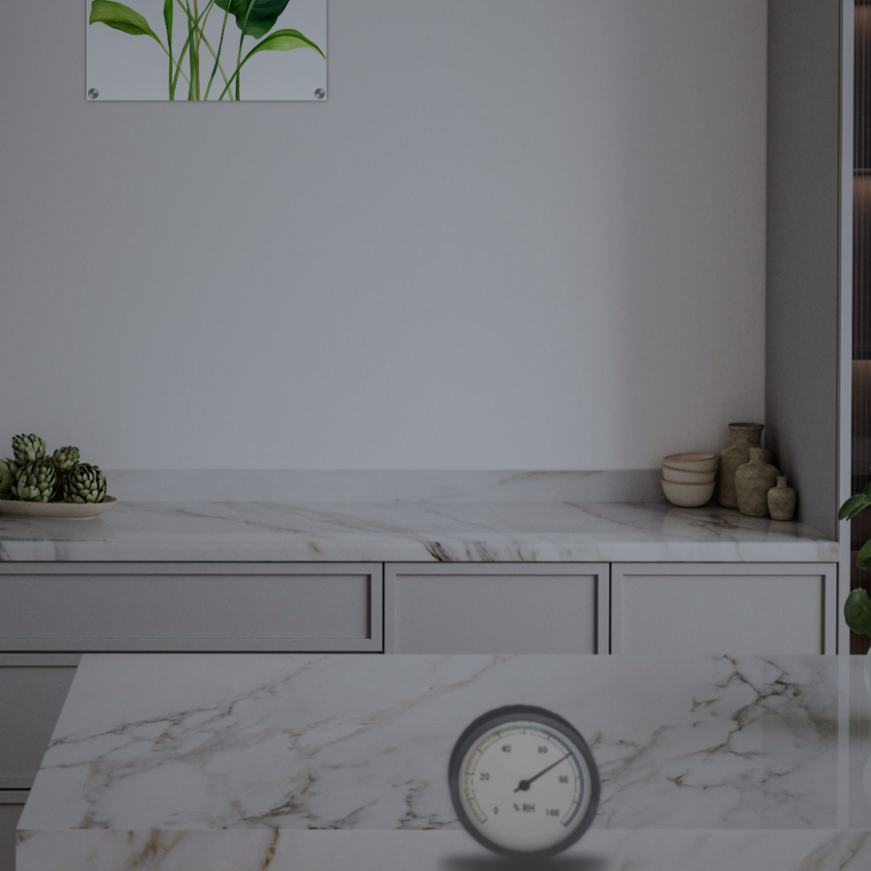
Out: % 70
